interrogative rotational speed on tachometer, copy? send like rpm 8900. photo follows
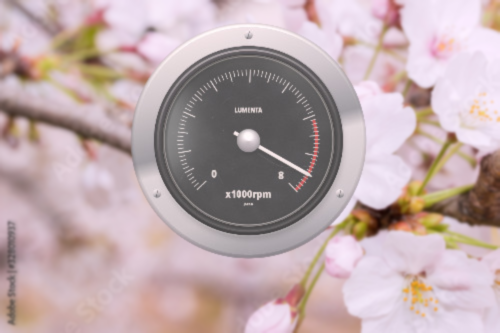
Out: rpm 7500
